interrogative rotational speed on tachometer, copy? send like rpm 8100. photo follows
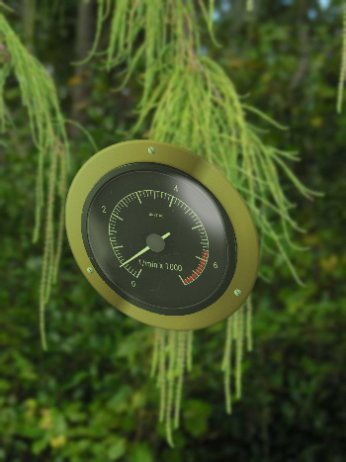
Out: rpm 500
